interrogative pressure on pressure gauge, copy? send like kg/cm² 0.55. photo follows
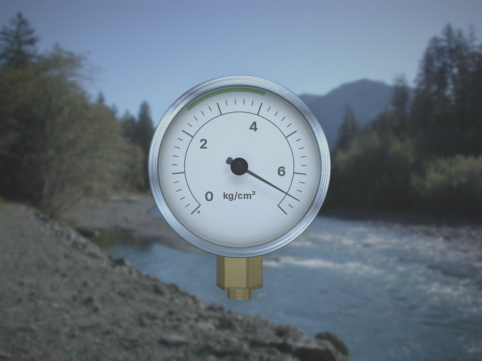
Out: kg/cm² 6.6
